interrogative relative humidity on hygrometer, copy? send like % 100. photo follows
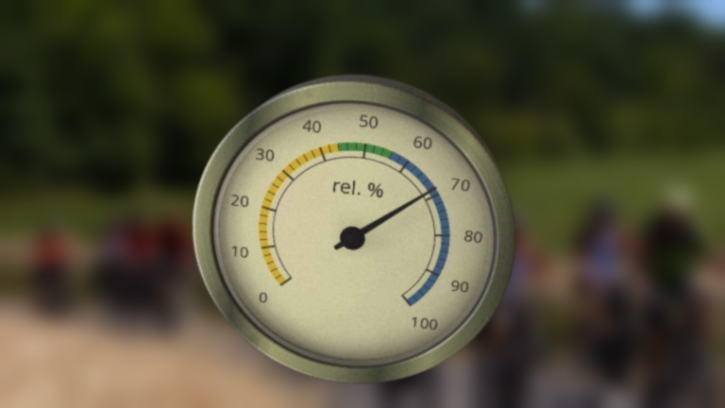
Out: % 68
